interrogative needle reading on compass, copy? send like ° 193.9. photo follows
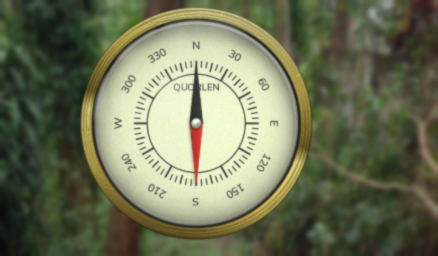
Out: ° 180
